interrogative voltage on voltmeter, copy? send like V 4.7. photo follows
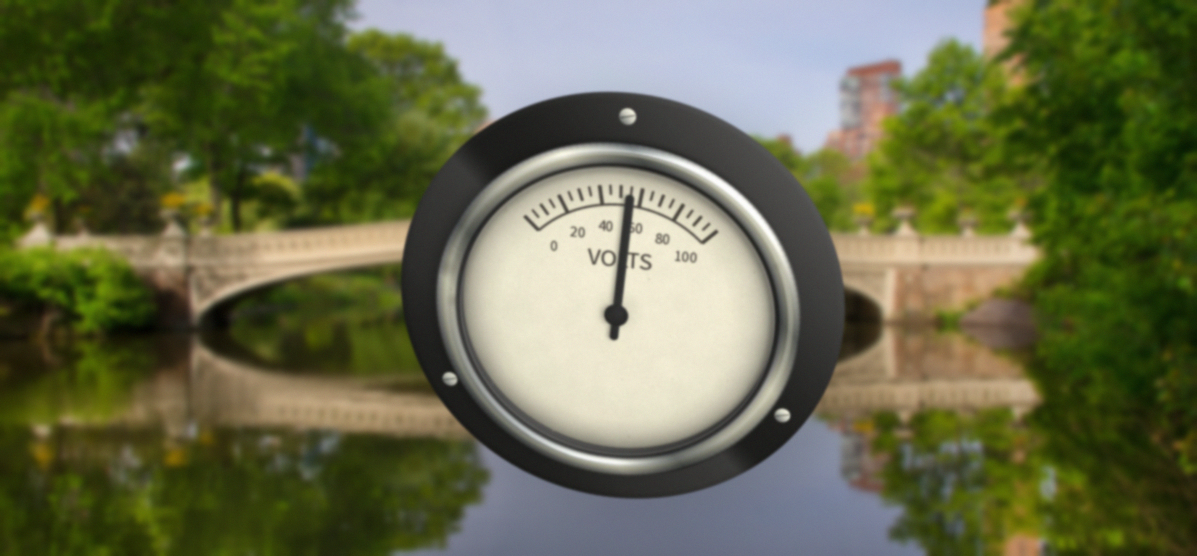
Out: V 55
